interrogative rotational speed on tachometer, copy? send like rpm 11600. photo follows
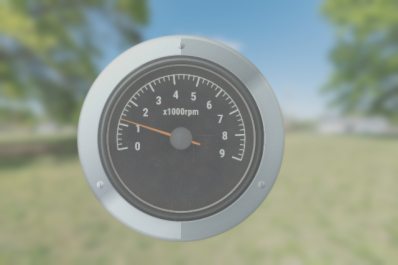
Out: rpm 1200
